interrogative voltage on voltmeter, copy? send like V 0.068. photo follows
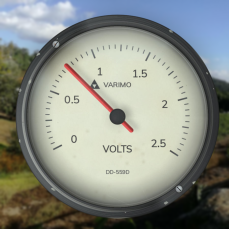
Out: V 0.75
